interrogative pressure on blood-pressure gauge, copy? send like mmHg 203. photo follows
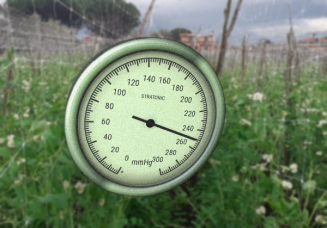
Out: mmHg 250
